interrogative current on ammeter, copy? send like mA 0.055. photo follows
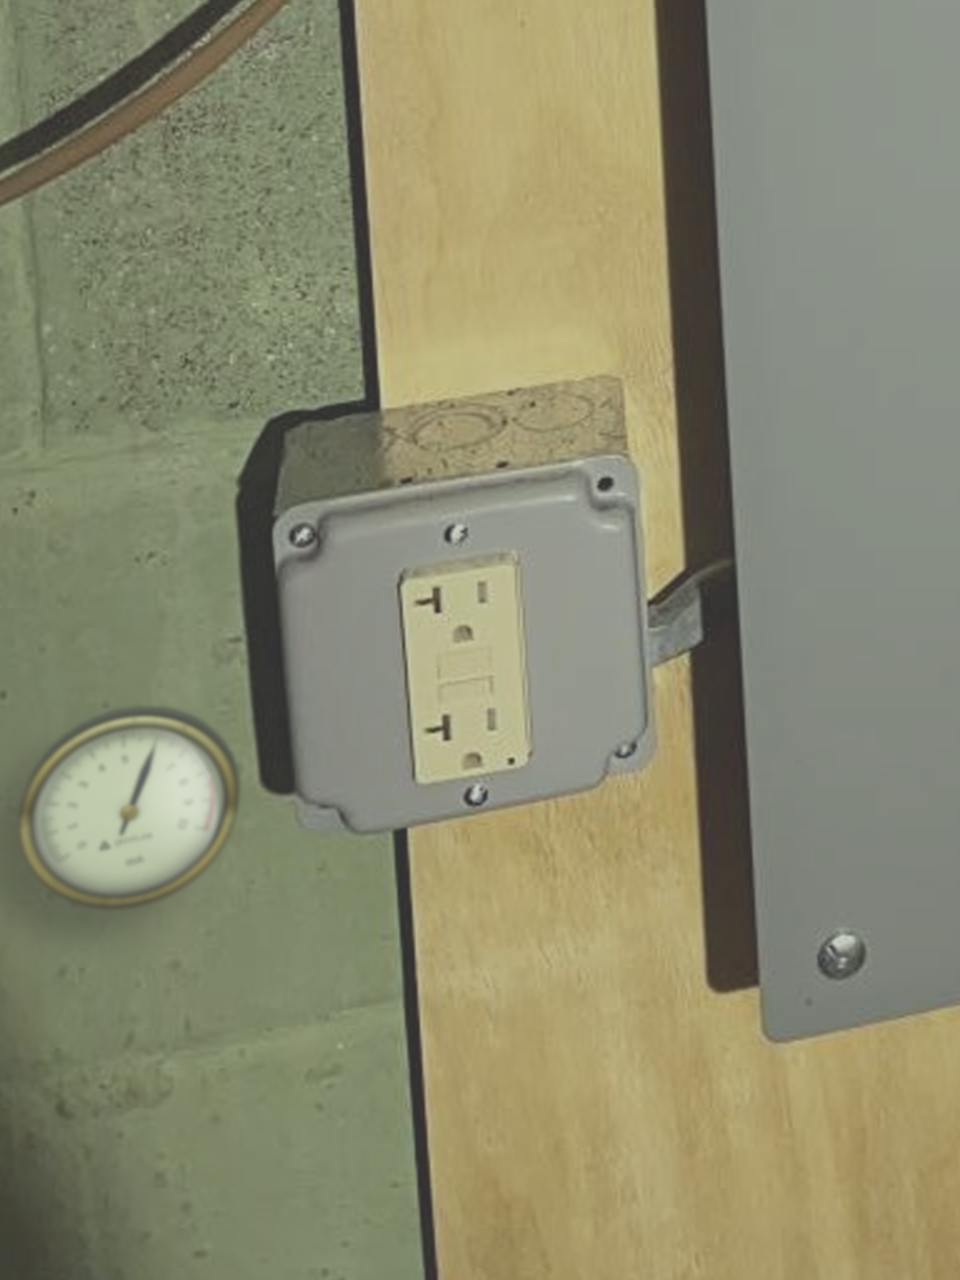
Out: mA 6
